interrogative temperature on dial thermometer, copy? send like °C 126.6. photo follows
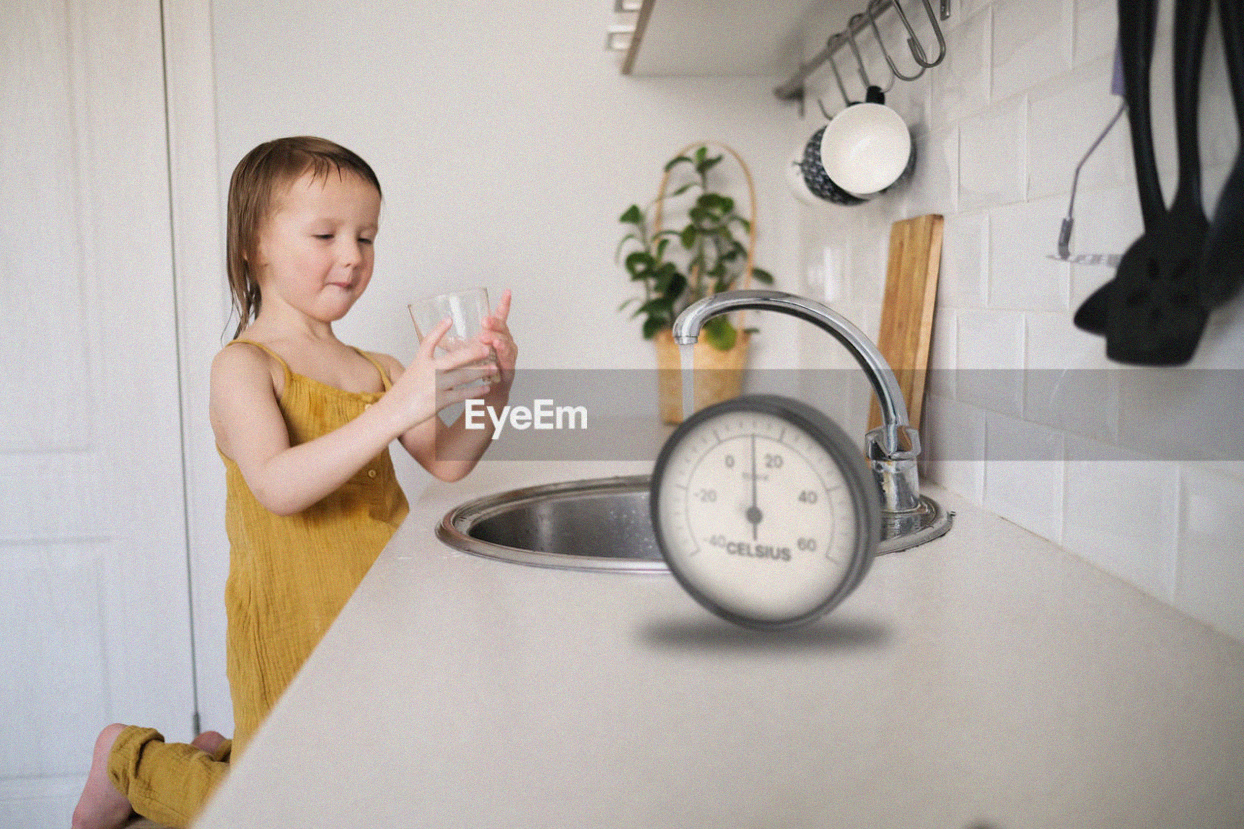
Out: °C 12
